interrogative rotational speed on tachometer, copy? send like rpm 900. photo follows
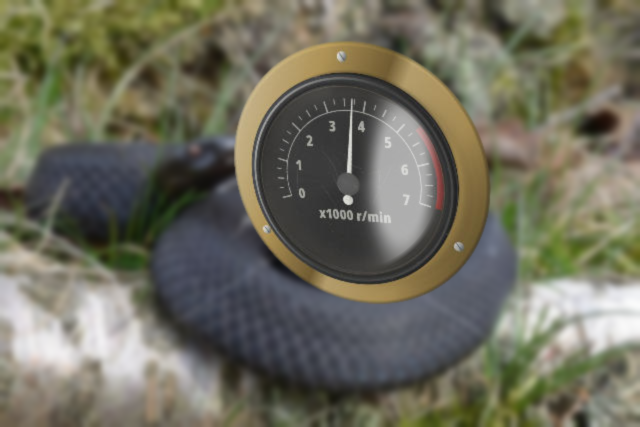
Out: rpm 3750
